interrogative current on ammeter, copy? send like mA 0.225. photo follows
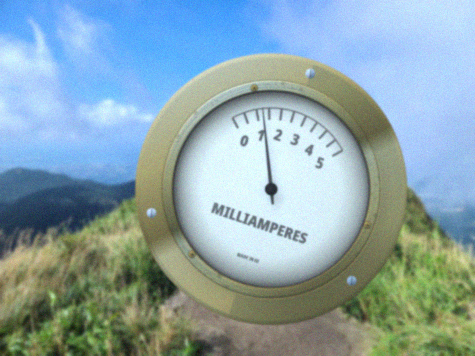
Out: mA 1.25
